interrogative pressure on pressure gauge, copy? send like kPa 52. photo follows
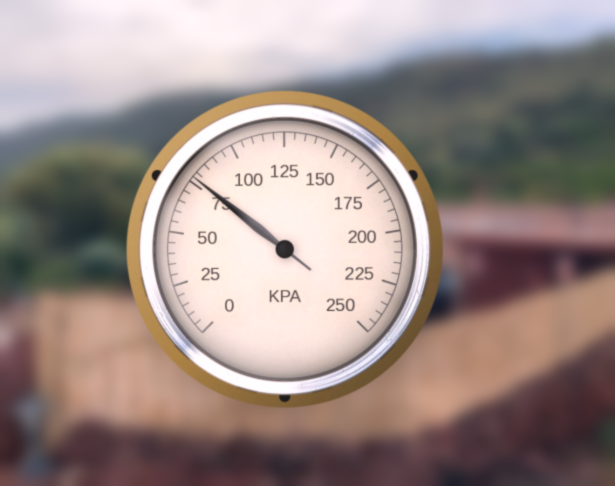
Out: kPa 77.5
